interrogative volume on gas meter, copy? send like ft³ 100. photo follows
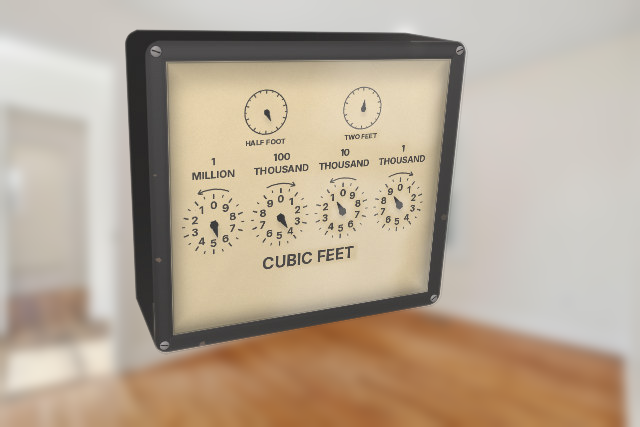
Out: ft³ 540900
